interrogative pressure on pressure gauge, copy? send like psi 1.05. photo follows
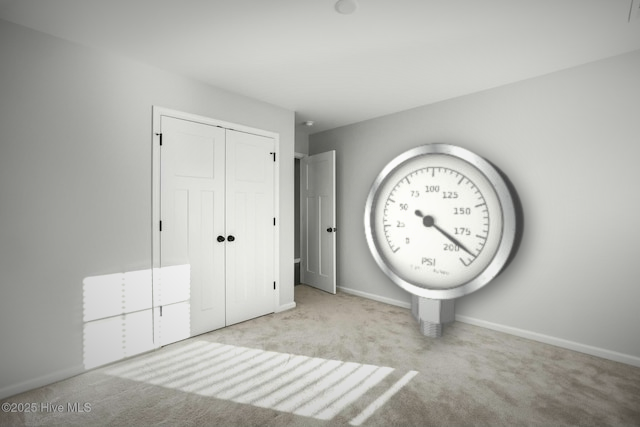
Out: psi 190
